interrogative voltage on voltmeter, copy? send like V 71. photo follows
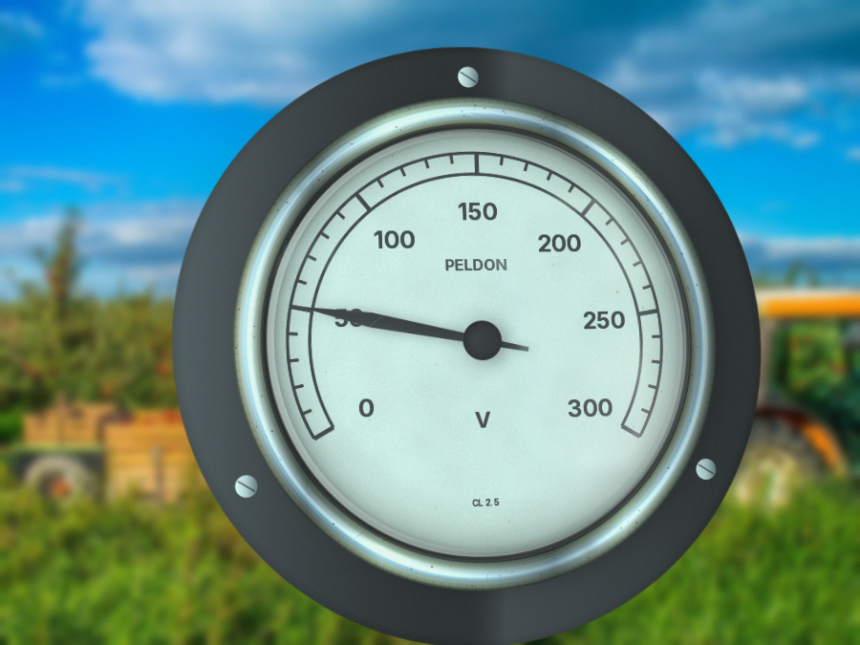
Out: V 50
